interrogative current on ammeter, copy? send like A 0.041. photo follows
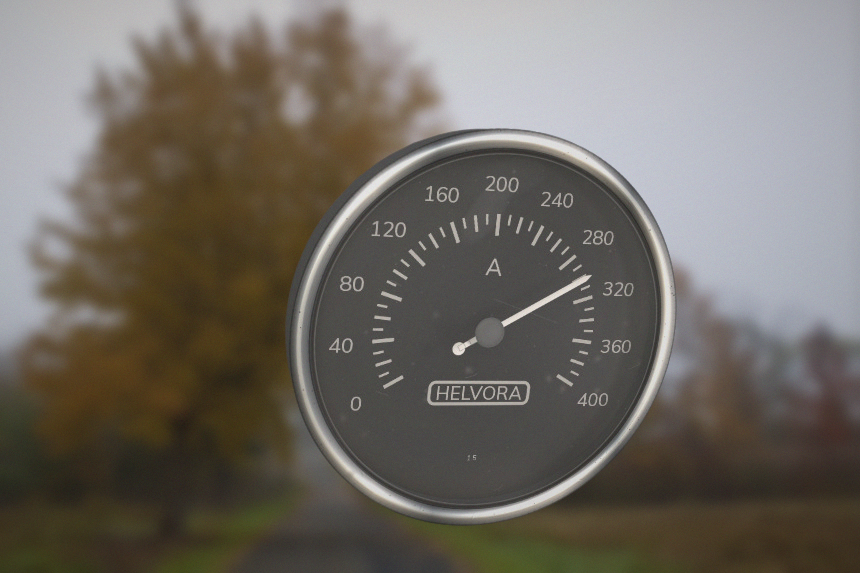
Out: A 300
